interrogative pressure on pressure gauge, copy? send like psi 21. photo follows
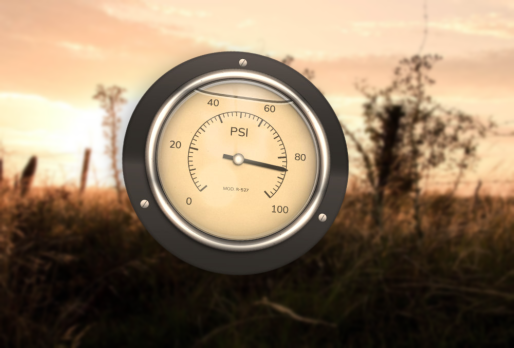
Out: psi 86
